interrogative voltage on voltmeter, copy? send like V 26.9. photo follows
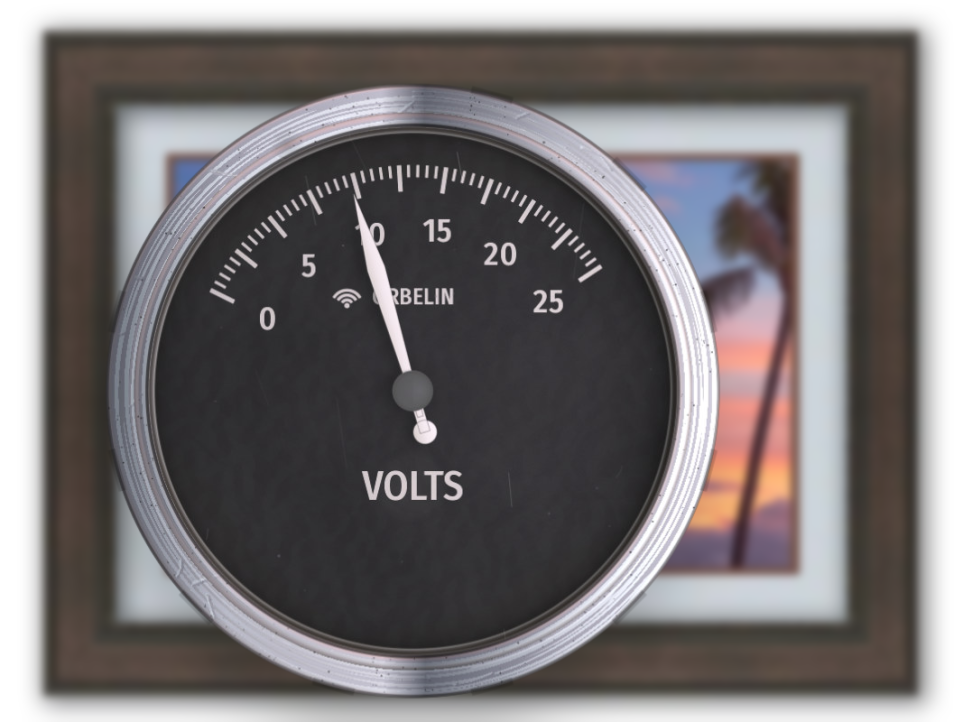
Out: V 9.75
